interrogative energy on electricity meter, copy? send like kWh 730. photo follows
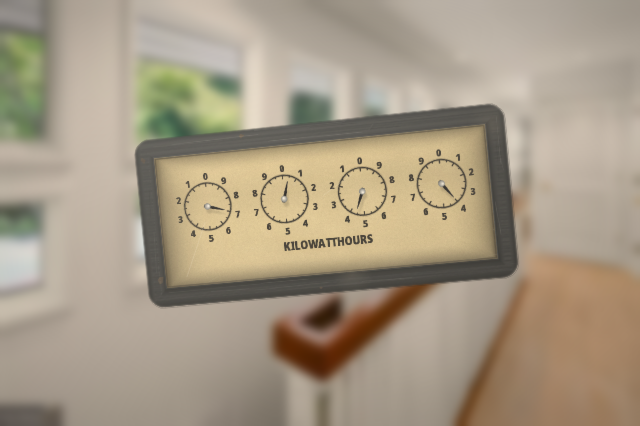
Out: kWh 7044
